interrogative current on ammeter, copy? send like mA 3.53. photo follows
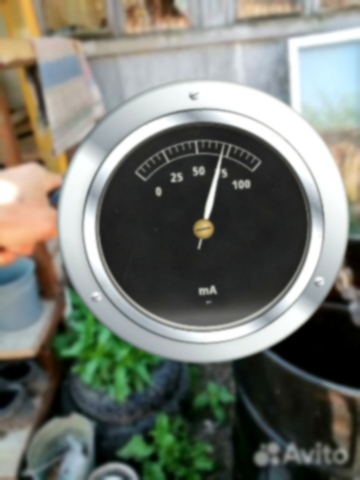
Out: mA 70
